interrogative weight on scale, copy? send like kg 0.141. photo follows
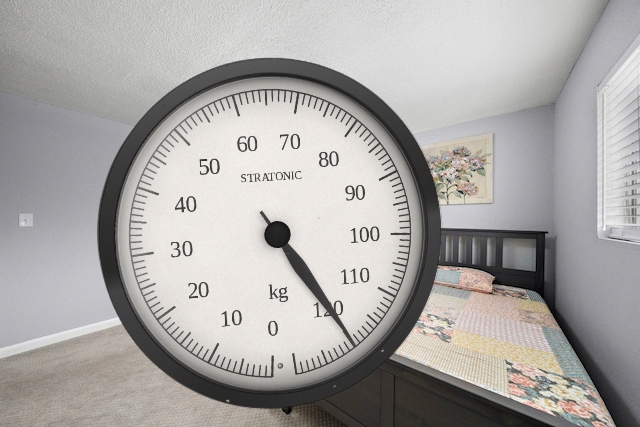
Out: kg 120
